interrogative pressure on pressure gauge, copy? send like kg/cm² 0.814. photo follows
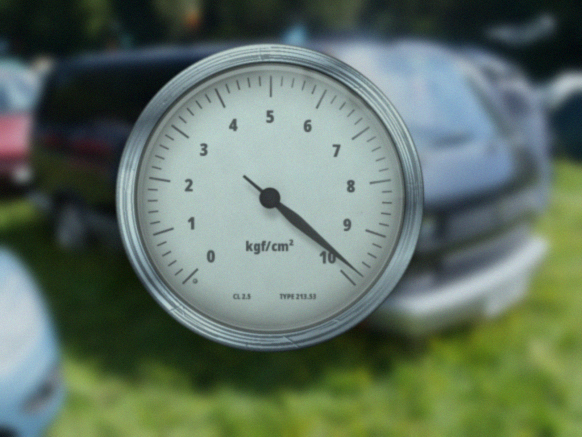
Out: kg/cm² 9.8
